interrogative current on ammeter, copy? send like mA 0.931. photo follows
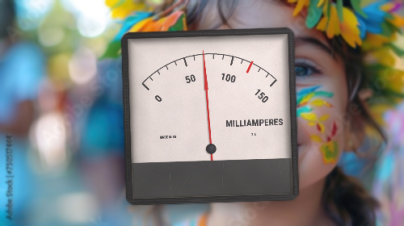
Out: mA 70
